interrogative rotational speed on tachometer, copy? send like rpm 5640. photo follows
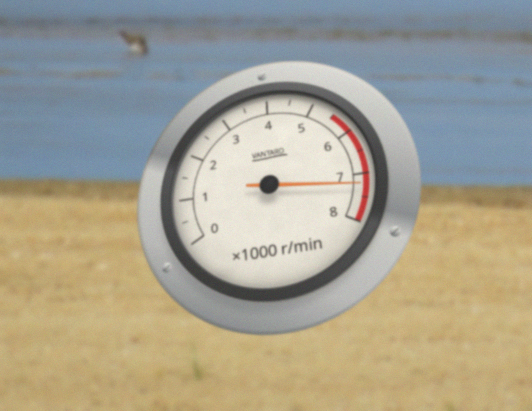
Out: rpm 7250
